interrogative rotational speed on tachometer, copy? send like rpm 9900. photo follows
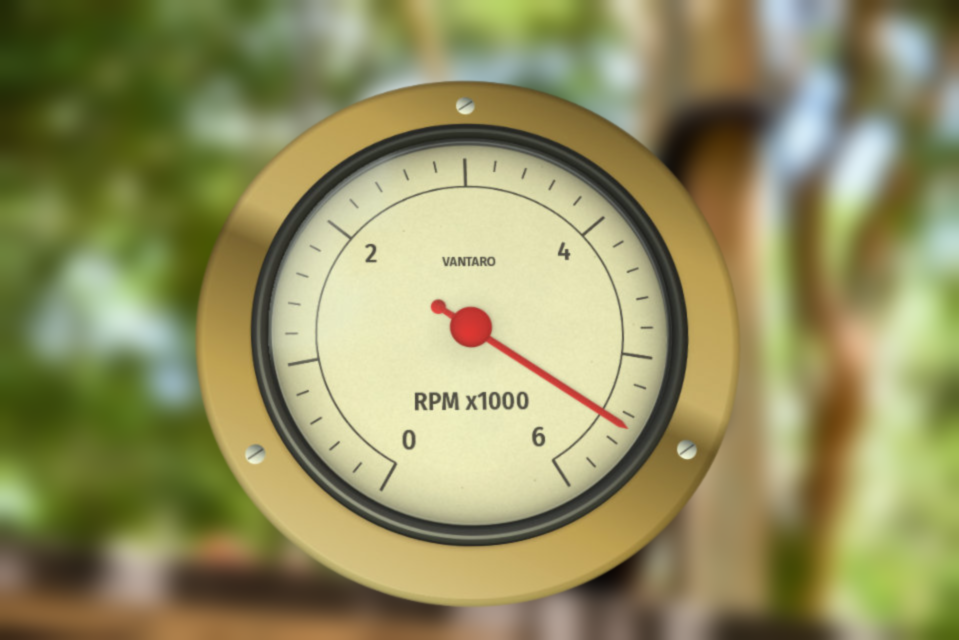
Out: rpm 5500
